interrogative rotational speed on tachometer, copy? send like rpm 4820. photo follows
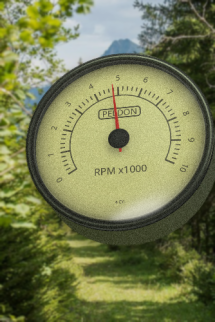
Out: rpm 4800
